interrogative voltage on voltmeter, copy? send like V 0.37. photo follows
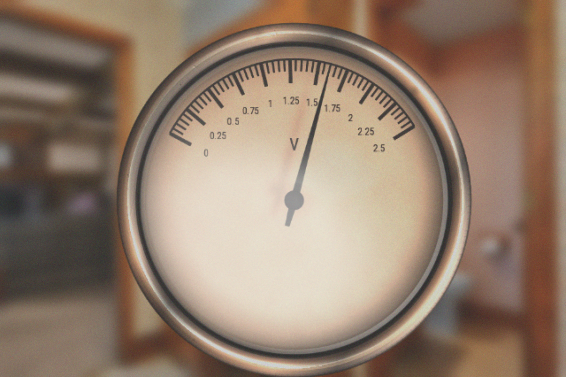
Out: V 1.6
